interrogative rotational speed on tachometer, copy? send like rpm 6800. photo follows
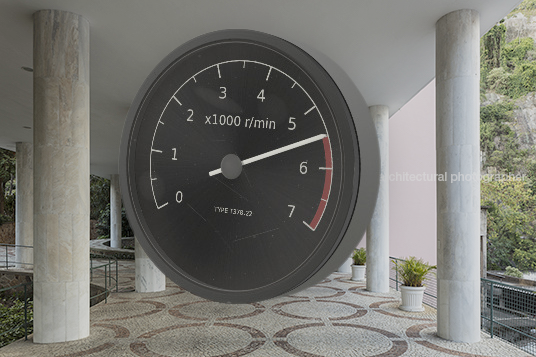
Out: rpm 5500
